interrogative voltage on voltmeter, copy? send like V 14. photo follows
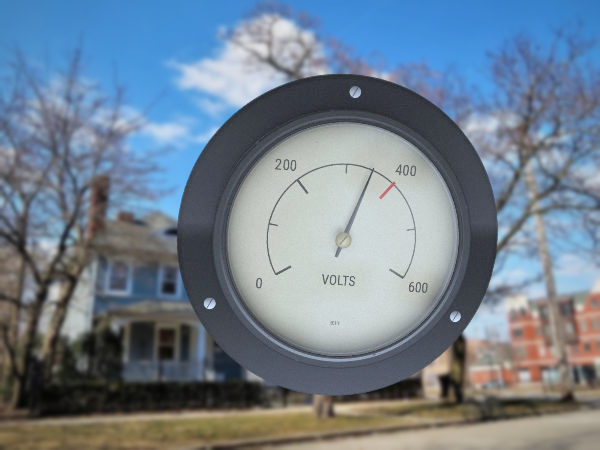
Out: V 350
